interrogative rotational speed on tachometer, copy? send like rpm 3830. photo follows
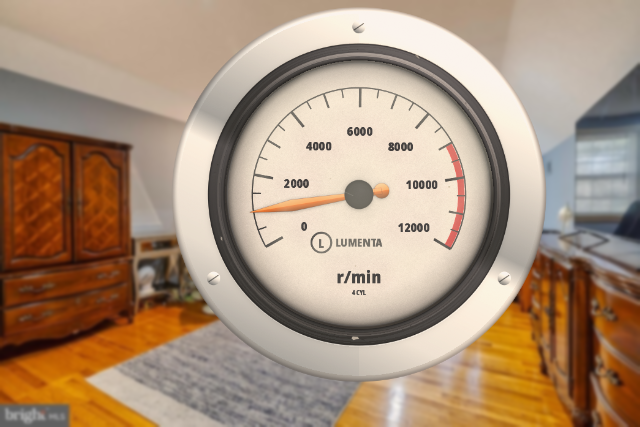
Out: rpm 1000
